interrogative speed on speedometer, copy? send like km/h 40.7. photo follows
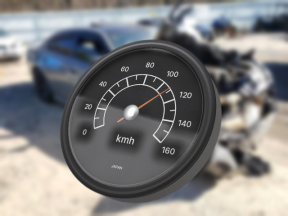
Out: km/h 110
